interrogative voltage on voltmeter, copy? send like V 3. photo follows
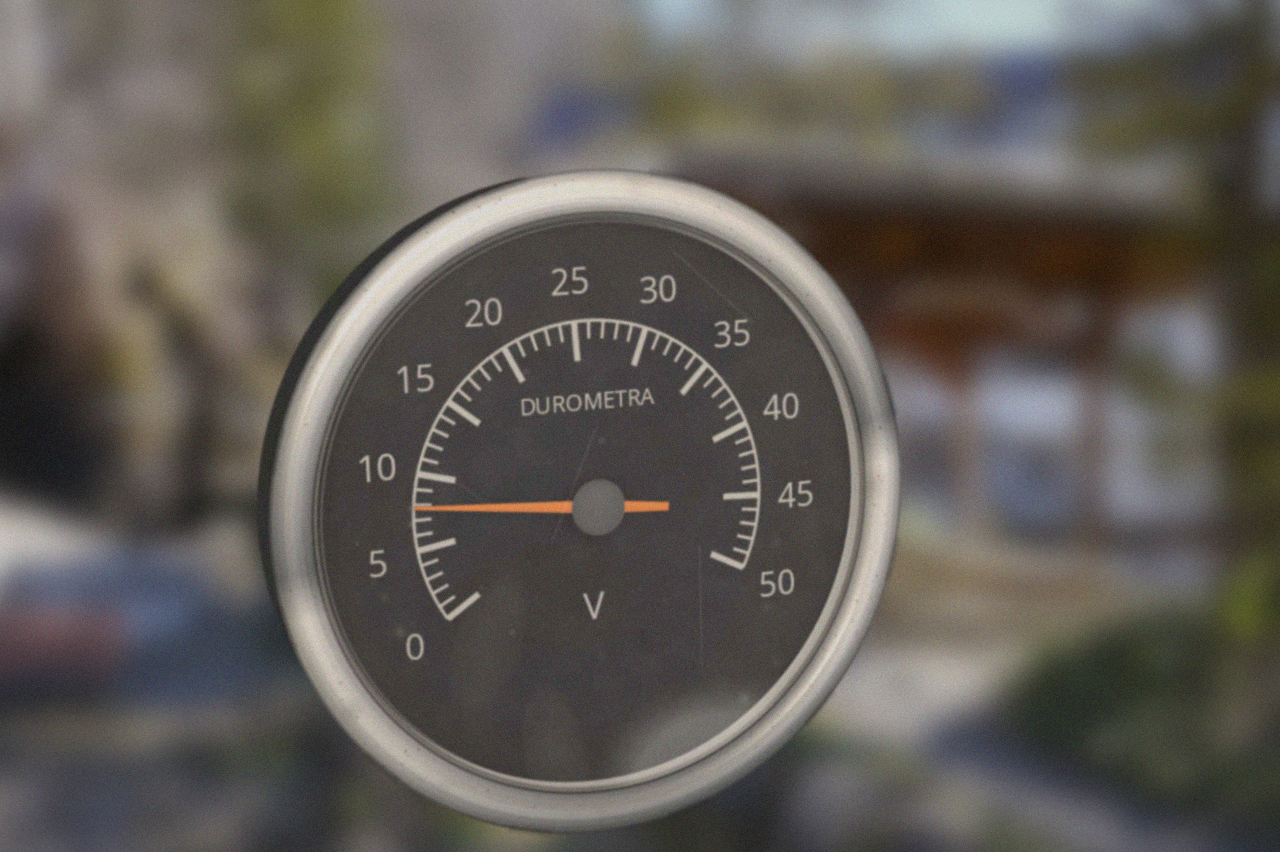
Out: V 8
